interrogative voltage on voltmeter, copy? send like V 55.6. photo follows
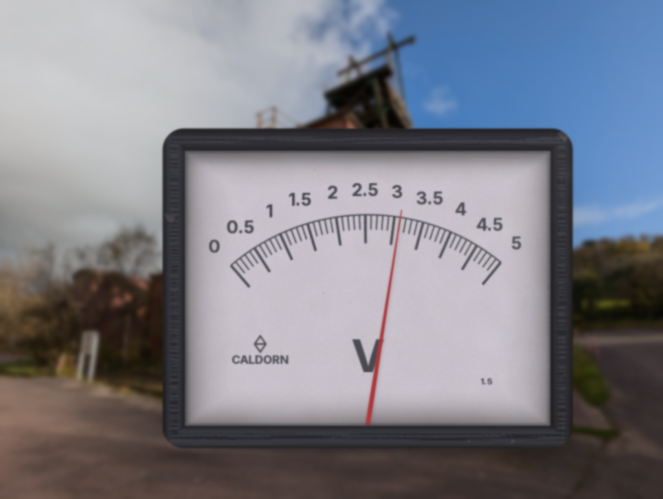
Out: V 3.1
